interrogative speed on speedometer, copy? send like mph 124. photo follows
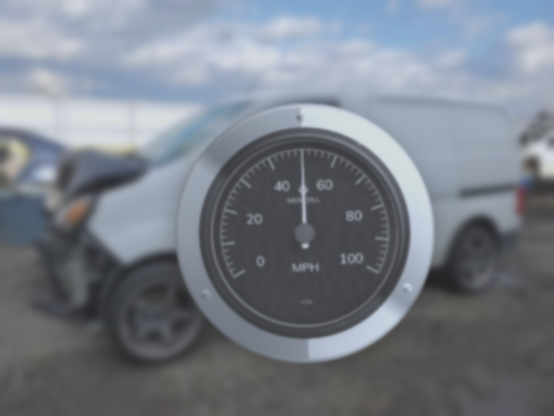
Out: mph 50
